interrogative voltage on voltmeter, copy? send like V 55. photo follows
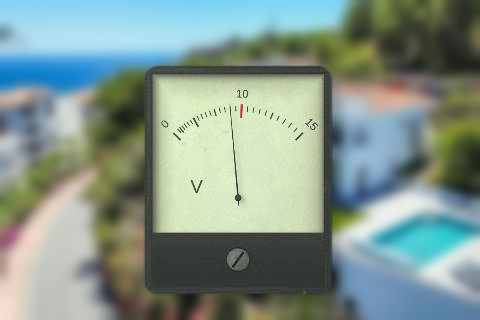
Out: V 9
